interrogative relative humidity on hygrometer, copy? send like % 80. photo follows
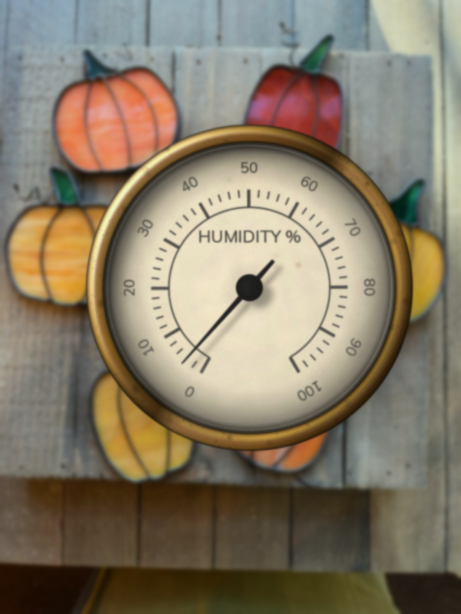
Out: % 4
